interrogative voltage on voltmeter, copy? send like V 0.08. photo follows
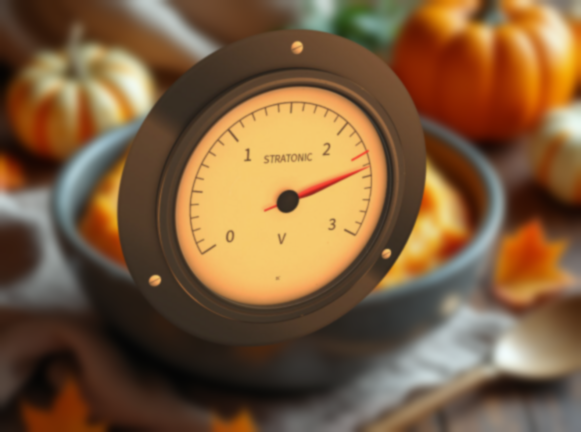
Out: V 2.4
